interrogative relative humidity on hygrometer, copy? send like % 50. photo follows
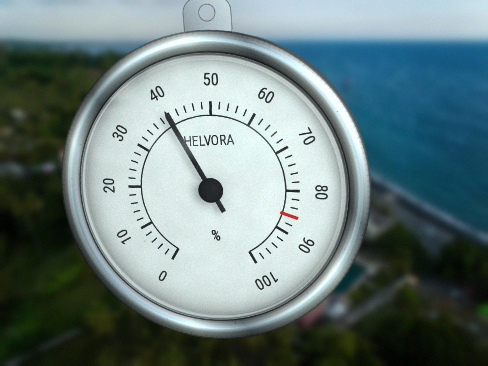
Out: % 40
